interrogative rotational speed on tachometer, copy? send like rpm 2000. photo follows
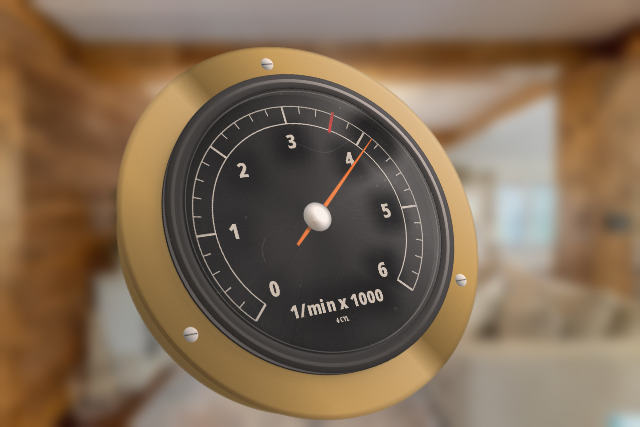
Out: rpm 4100
